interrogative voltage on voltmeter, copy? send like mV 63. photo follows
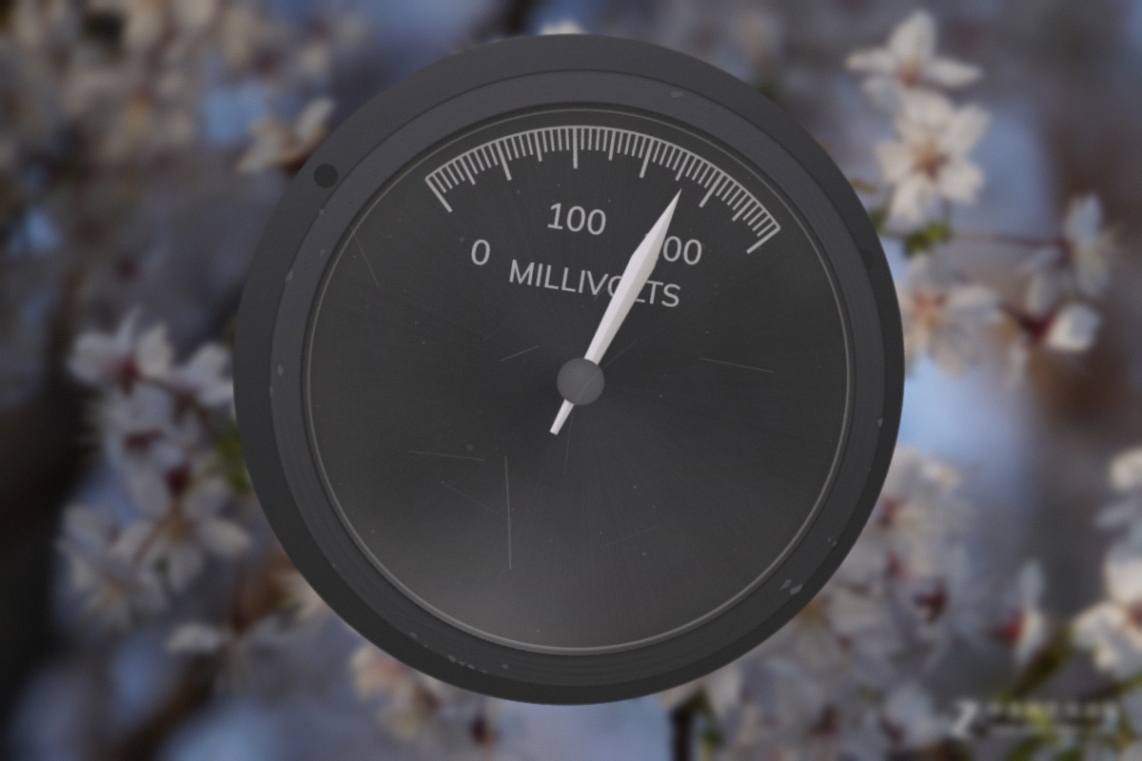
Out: mV 180
